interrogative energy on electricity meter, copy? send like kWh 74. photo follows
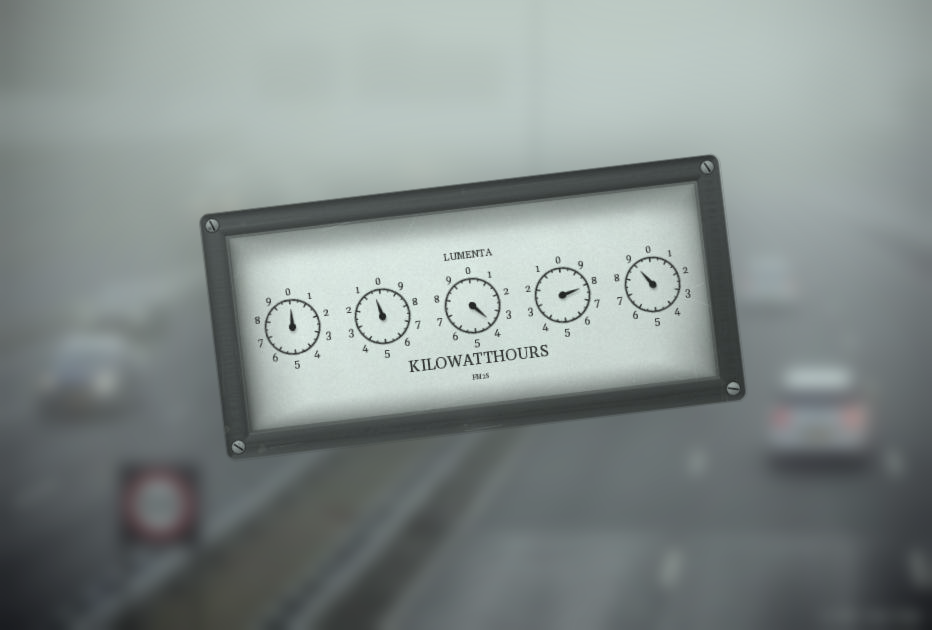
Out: kWh 379
